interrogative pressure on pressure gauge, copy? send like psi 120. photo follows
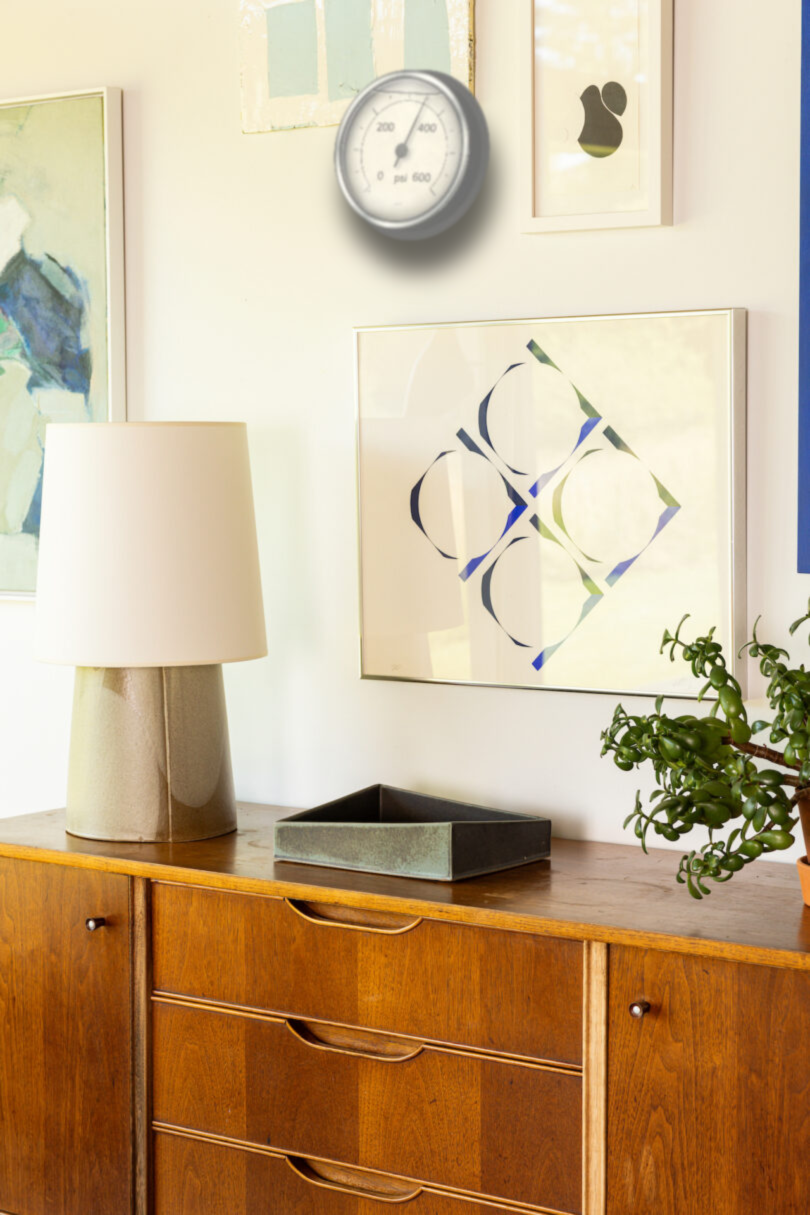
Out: psi 350
